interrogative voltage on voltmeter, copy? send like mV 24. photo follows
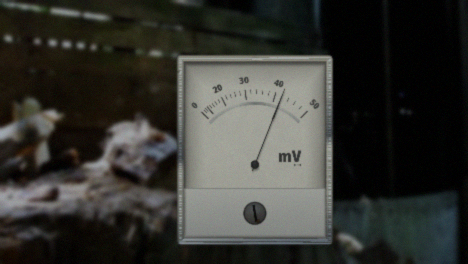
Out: mV 42
